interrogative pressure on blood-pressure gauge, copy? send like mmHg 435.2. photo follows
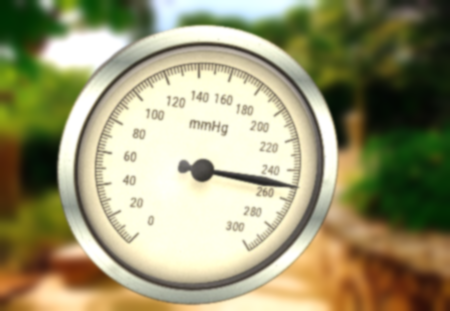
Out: mmHg 250
